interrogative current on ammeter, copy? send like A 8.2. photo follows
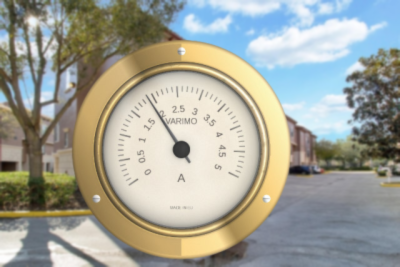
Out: A 1.9
